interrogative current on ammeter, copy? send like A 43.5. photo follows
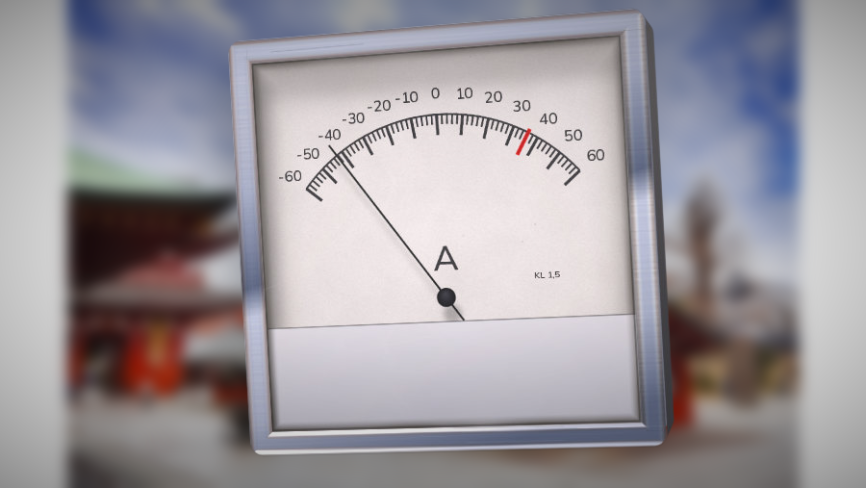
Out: A -42
